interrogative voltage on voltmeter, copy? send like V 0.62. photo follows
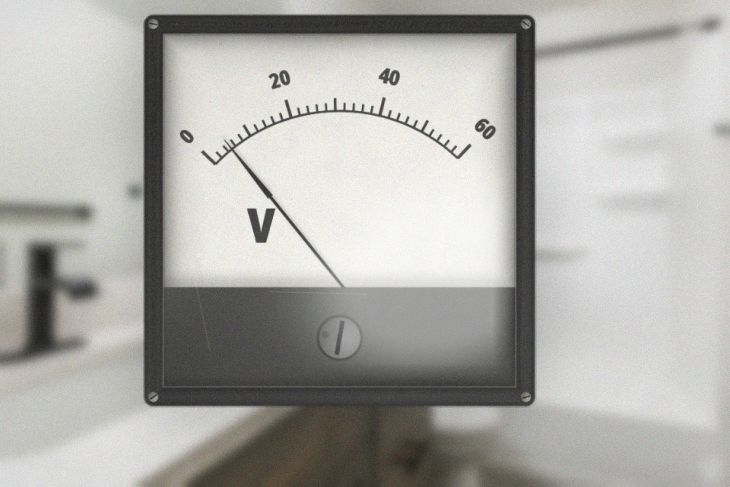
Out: V 5
